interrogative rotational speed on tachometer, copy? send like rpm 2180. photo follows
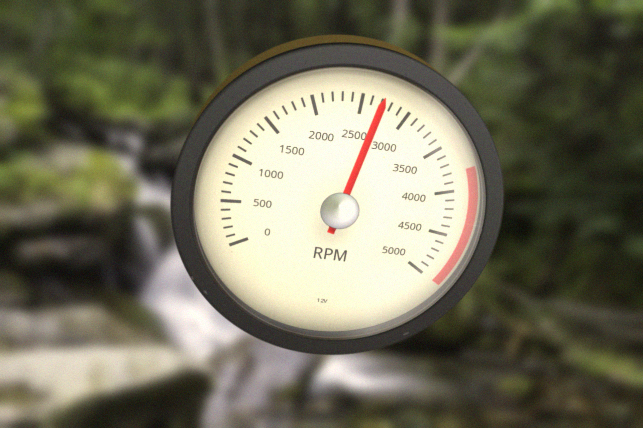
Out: rpm 2700
